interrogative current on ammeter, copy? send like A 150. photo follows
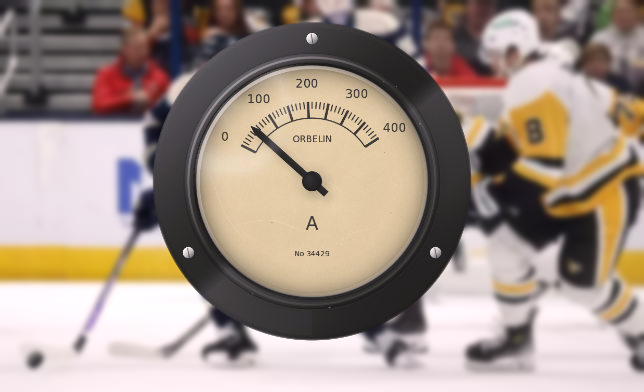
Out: A 50
